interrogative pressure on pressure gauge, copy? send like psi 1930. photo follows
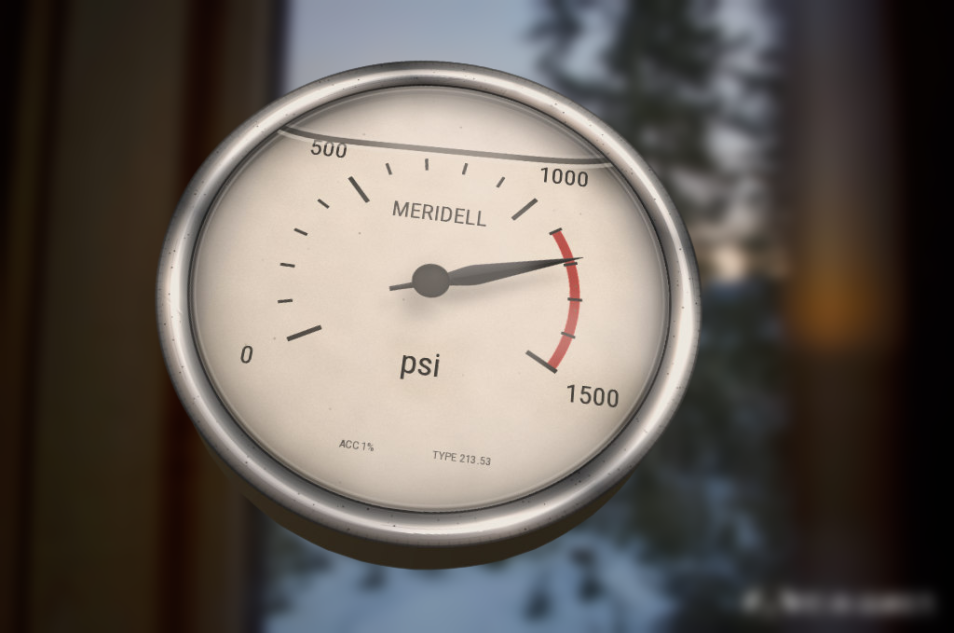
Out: psi 1200
